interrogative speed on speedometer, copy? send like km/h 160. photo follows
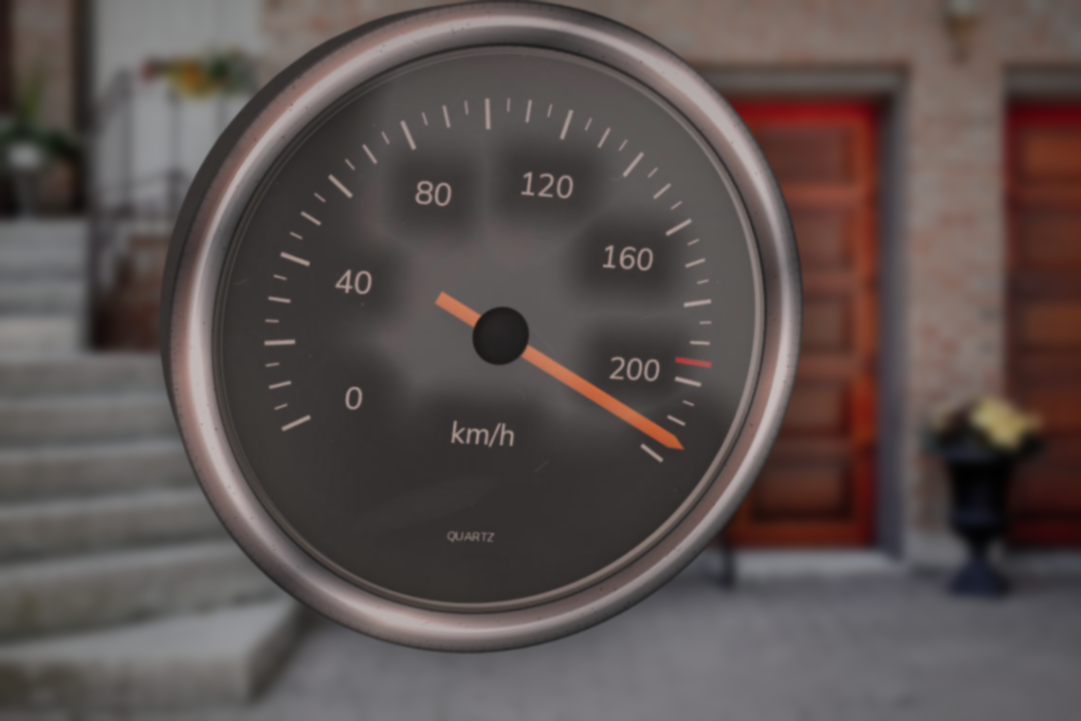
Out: km/h 215
